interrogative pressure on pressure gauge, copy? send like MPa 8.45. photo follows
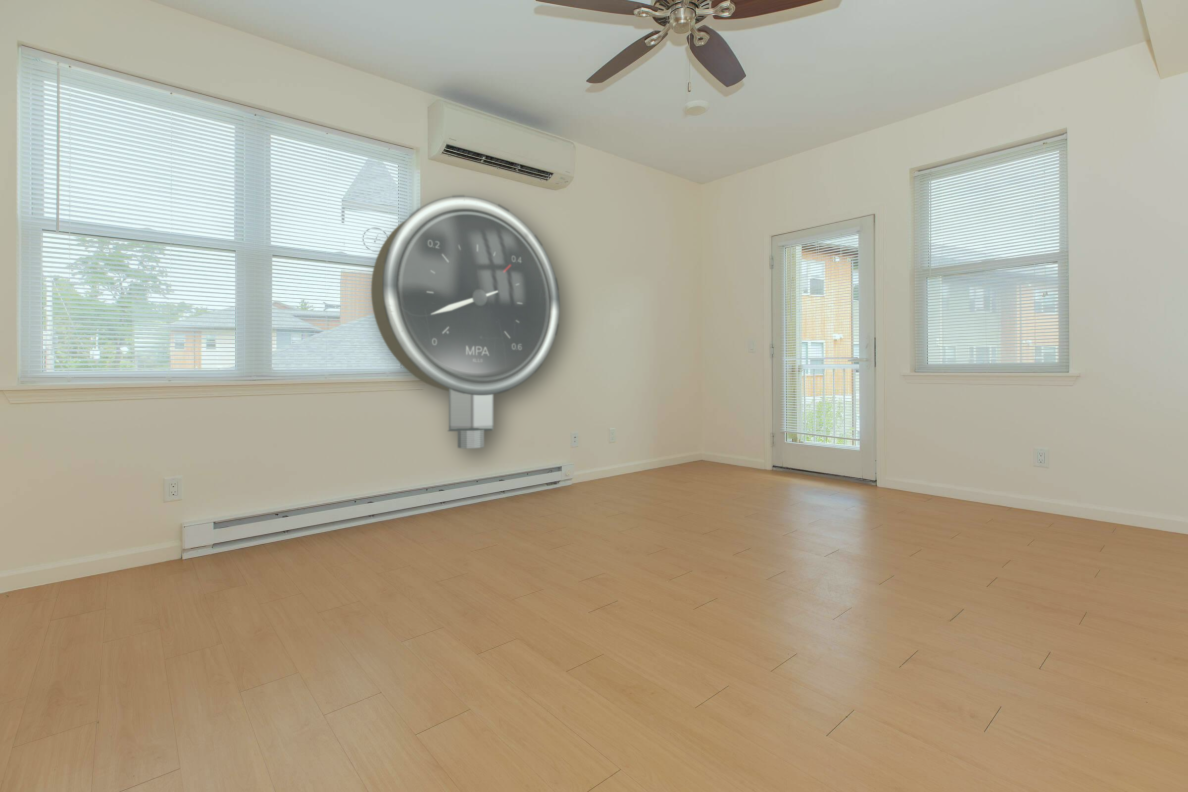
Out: MPa 0.05
